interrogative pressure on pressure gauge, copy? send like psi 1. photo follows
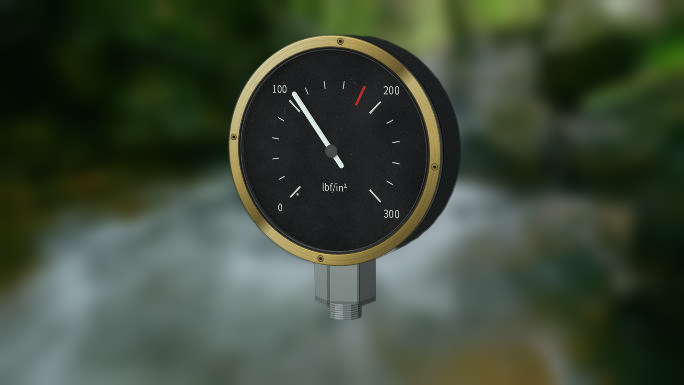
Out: psi 110
